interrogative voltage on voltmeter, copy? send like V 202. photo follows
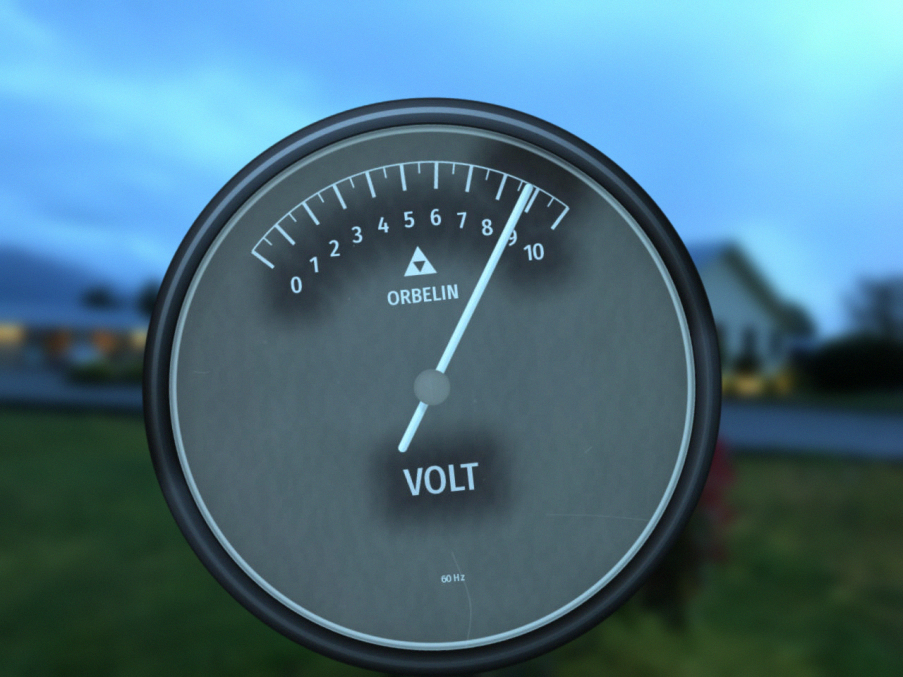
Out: V 8.75
